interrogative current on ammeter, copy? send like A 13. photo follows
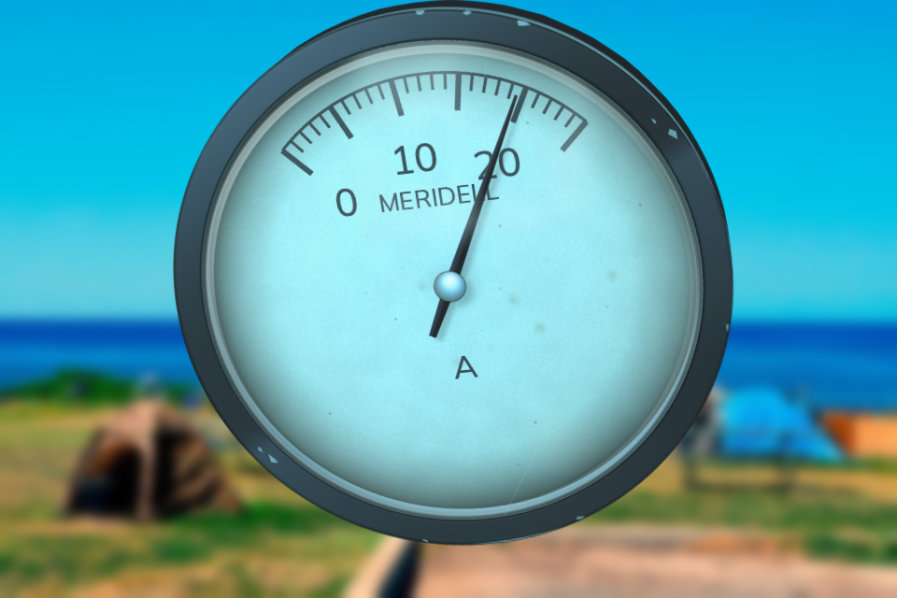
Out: A 19.5
